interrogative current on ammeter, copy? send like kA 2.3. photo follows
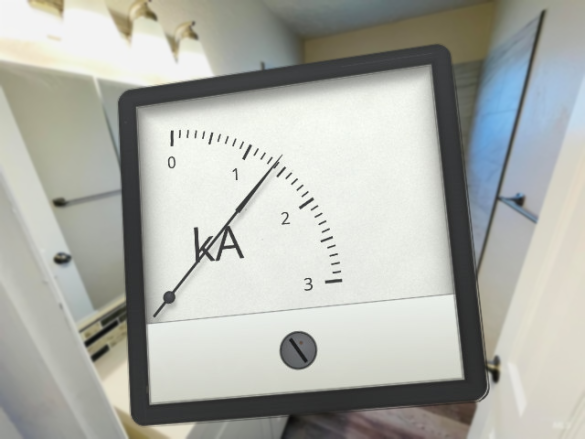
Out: kA 1.4
